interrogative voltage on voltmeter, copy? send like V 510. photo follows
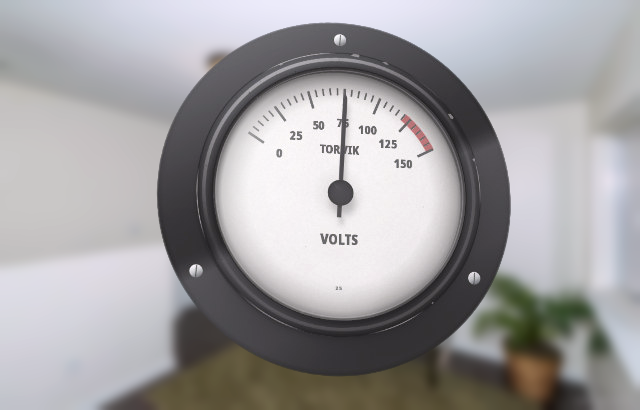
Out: V 75
